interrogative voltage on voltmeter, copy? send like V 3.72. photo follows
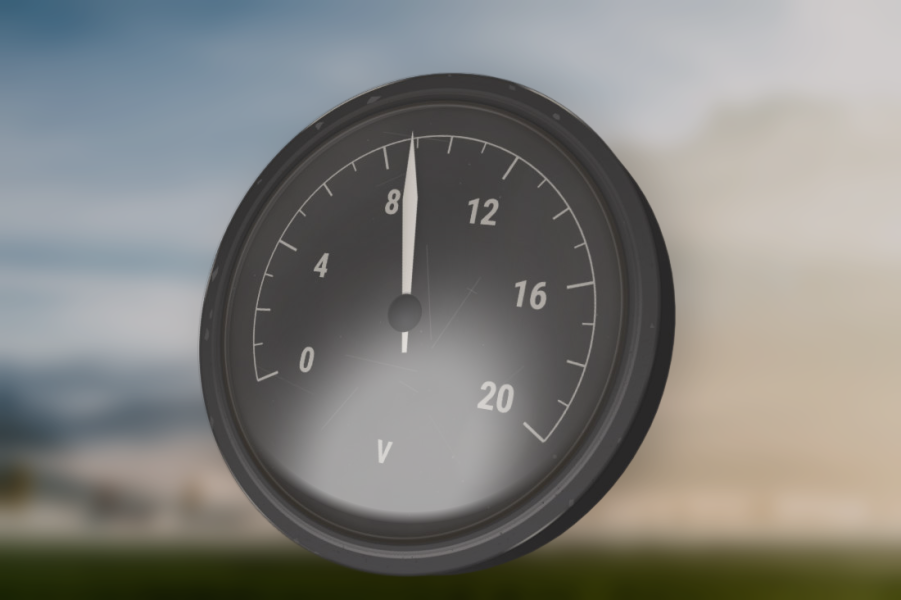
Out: V 9
